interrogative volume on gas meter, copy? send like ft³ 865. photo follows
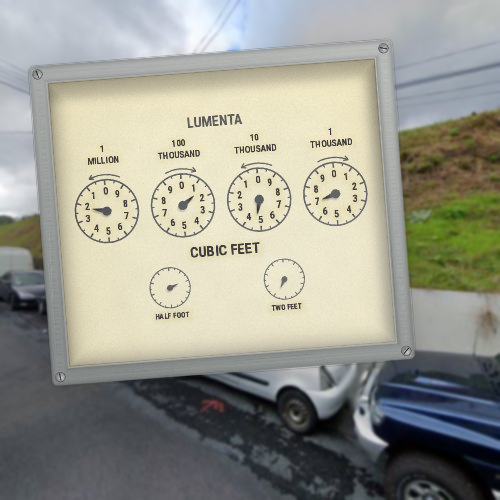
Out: ft³ 214700
